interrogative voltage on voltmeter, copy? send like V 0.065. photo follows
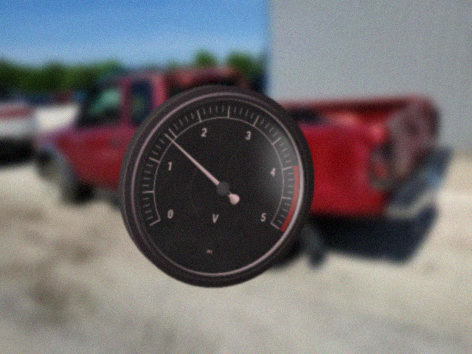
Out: V 1.4
